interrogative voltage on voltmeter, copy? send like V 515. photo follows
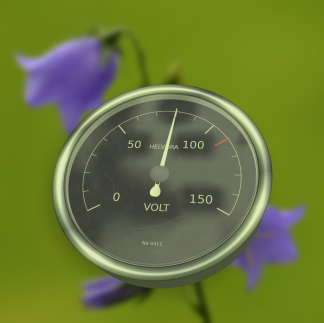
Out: V 80
